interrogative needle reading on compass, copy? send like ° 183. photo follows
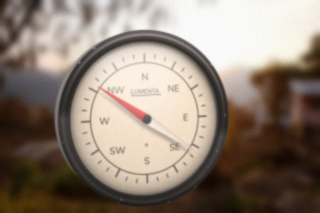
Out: ° 305
